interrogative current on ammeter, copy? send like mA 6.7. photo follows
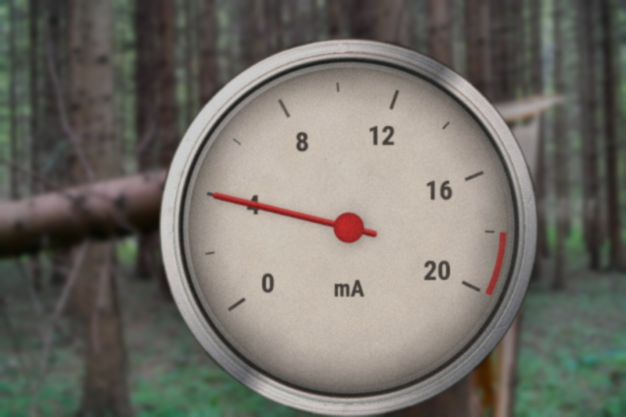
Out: mA 4
